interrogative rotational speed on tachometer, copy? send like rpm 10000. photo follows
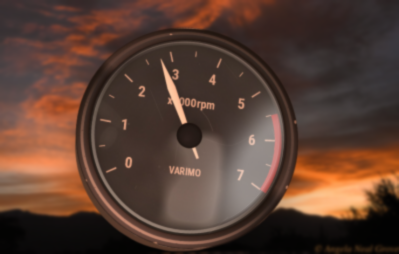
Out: rpm 2750
